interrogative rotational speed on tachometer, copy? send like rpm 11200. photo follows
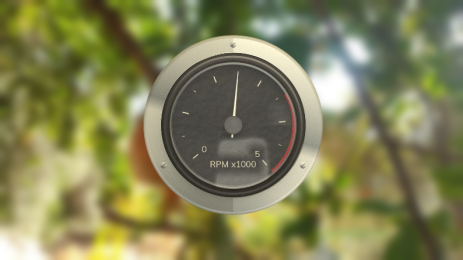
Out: rpm 2500
